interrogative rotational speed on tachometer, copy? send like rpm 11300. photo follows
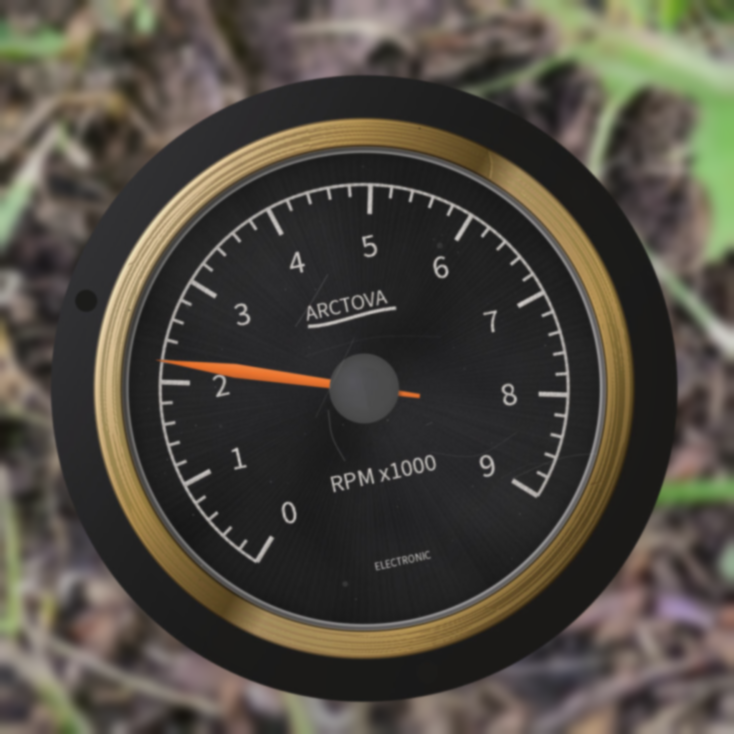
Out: rpm 2200
